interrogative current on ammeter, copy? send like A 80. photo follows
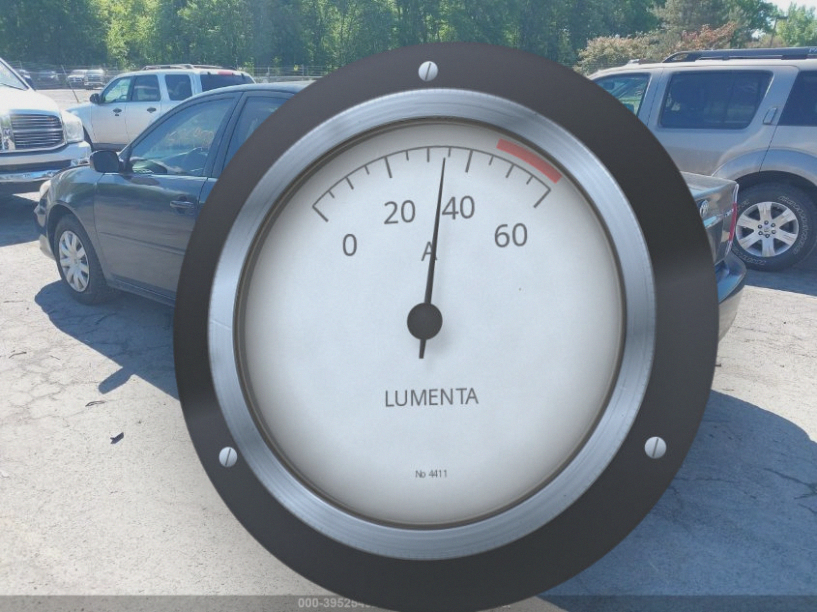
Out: A 35
